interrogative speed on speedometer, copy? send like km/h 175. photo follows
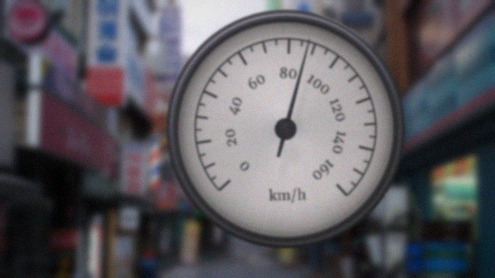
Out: km/h 87.5
